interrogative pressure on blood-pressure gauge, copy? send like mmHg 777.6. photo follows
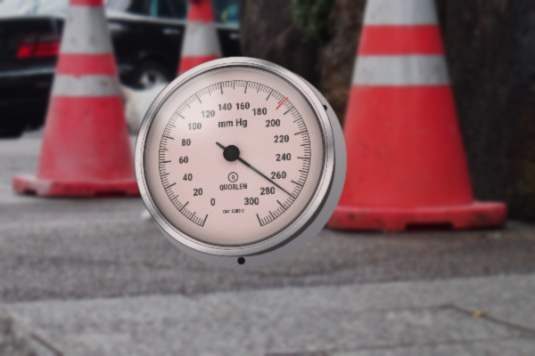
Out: mmHg 270
